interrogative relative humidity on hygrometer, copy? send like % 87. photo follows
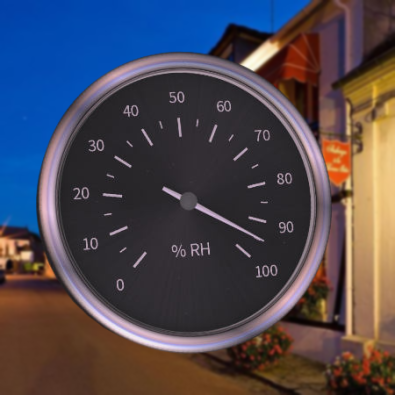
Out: % 95
